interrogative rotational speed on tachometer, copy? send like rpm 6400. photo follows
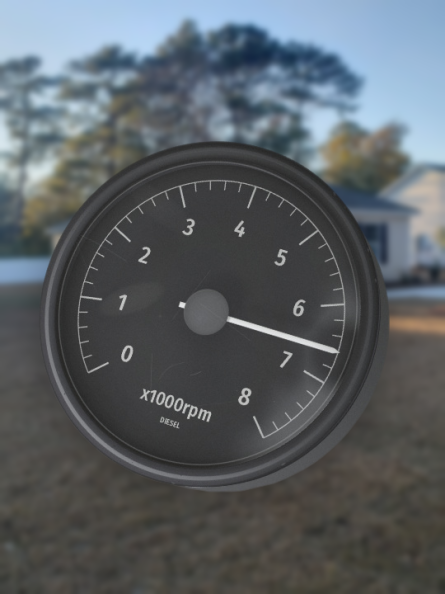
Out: rpm 6600
